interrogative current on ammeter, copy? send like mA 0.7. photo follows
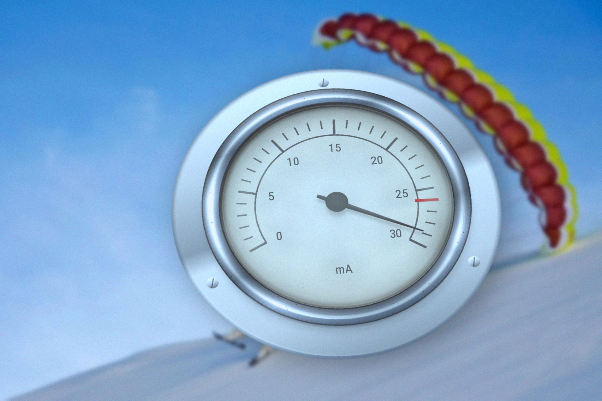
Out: mA 29
